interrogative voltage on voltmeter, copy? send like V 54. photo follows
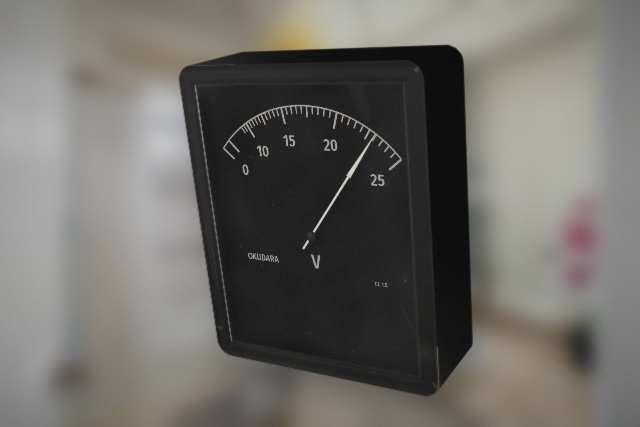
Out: V 23
